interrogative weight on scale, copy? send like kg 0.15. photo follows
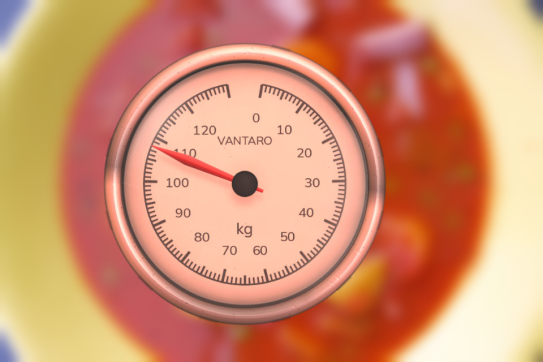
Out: kg 108
